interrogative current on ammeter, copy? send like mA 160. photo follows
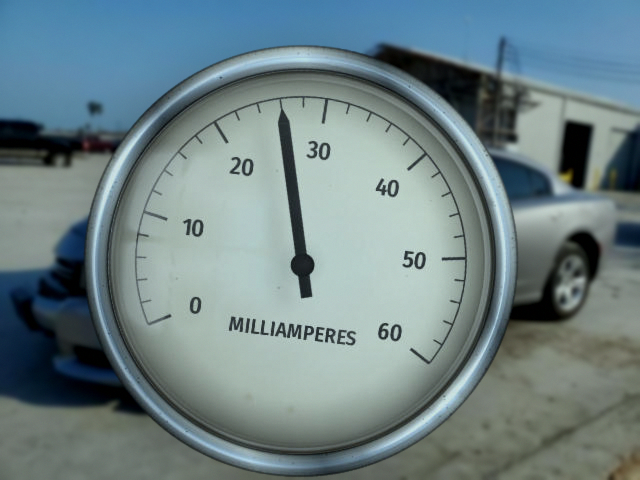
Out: mA 26
